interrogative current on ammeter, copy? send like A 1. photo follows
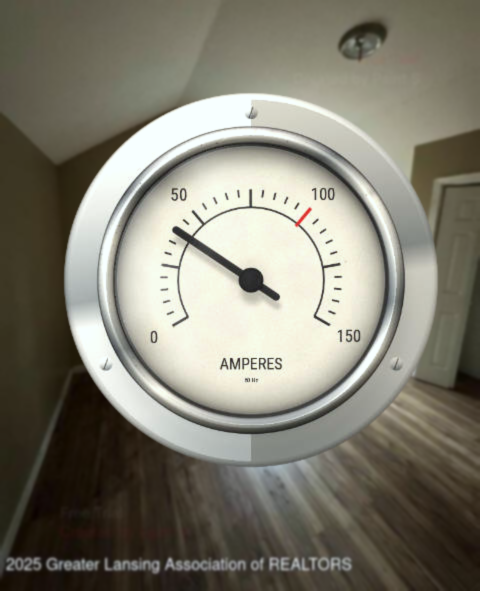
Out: A 40
